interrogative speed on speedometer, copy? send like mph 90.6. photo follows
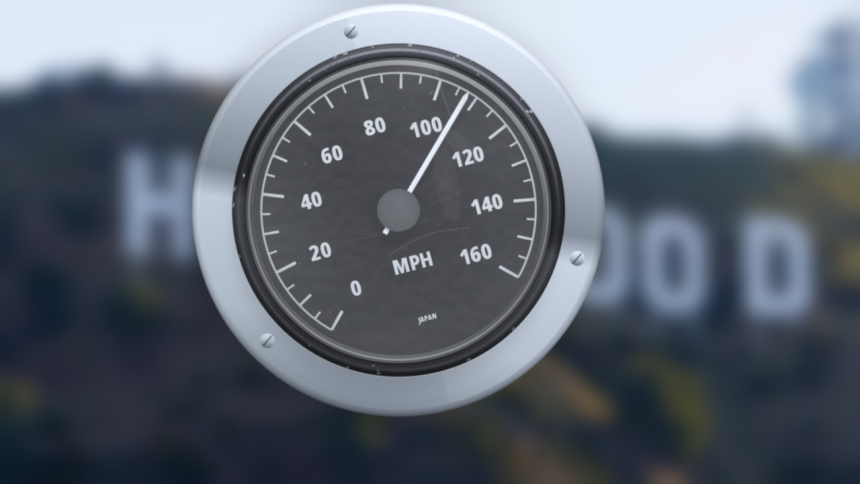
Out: mph 107.5
